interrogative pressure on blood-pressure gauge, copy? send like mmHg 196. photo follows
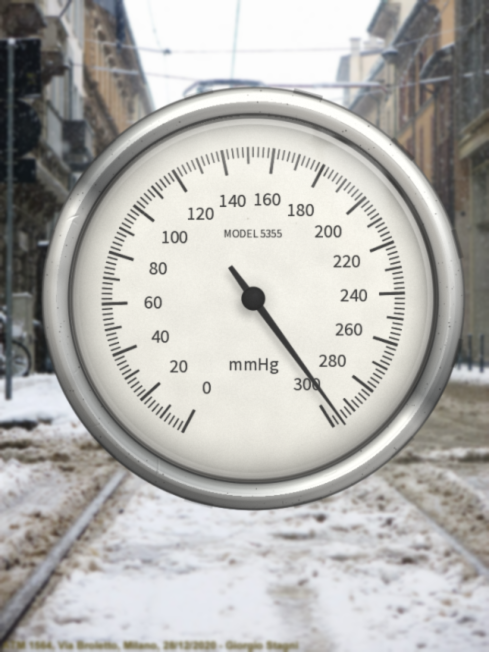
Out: mmHg 296
